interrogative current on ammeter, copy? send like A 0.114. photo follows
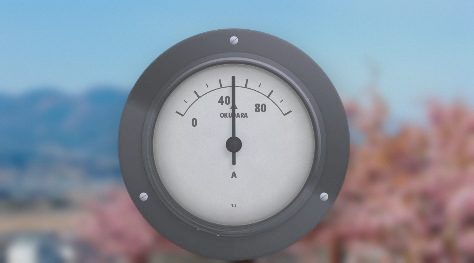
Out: A 50
